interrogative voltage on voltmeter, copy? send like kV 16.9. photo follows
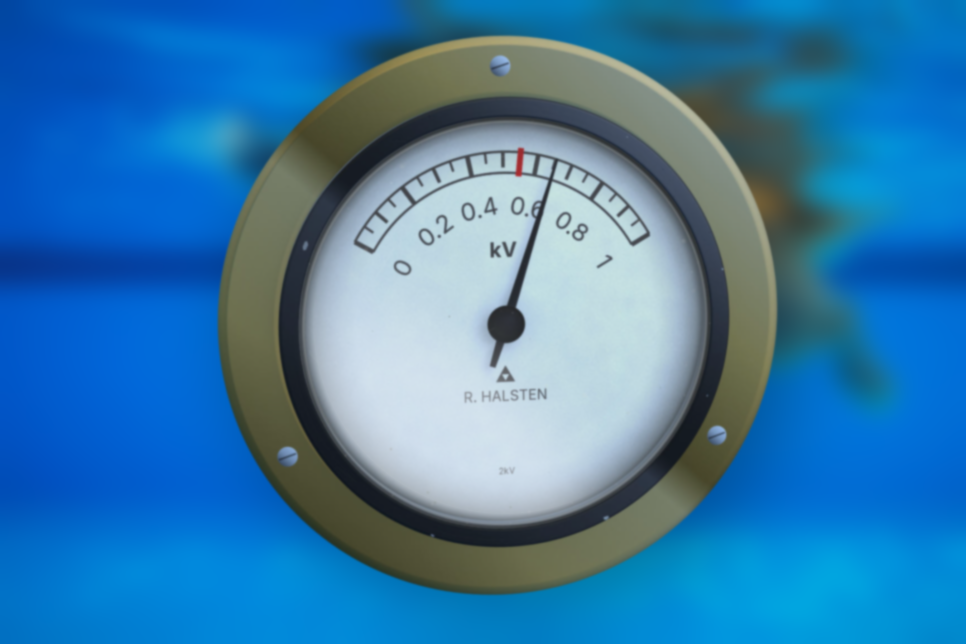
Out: kV 0.65
